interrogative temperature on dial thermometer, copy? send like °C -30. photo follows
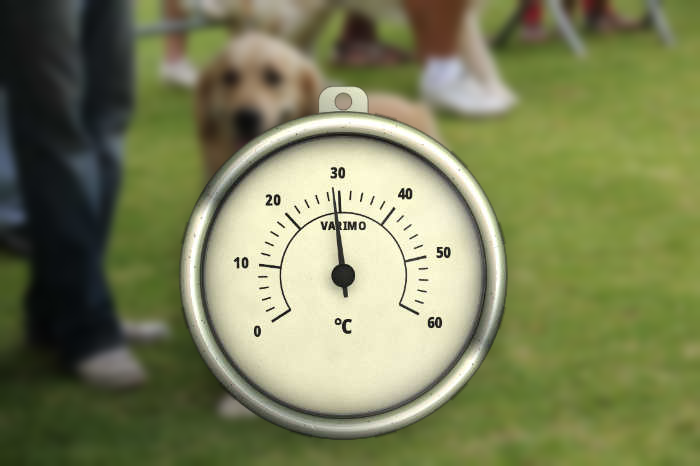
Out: °C 29
